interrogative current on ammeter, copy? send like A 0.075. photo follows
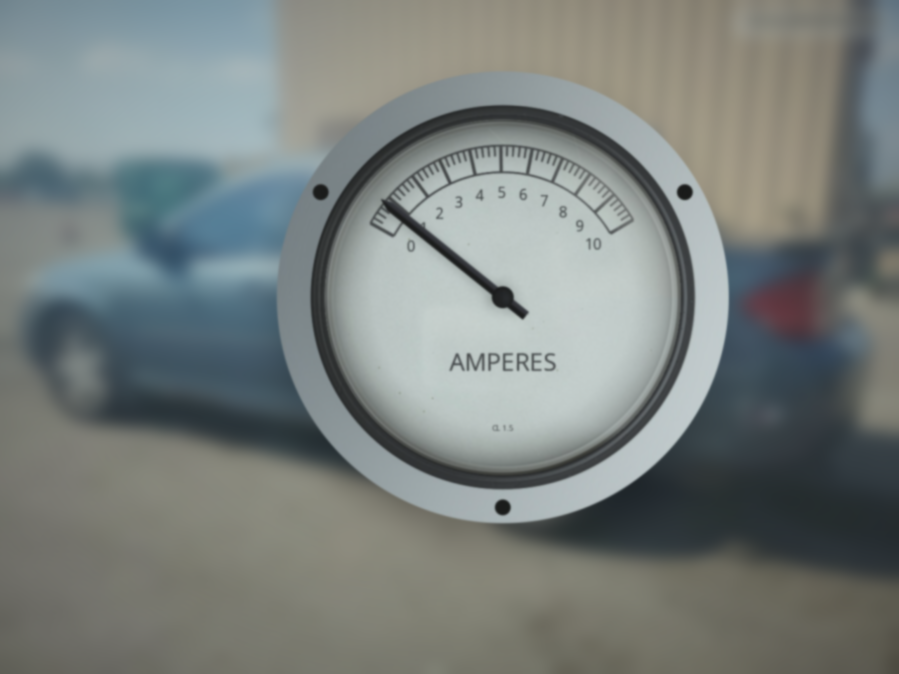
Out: A 0.8
